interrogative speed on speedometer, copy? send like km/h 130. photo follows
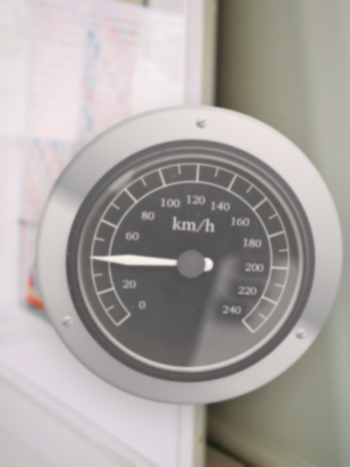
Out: km/h 40
